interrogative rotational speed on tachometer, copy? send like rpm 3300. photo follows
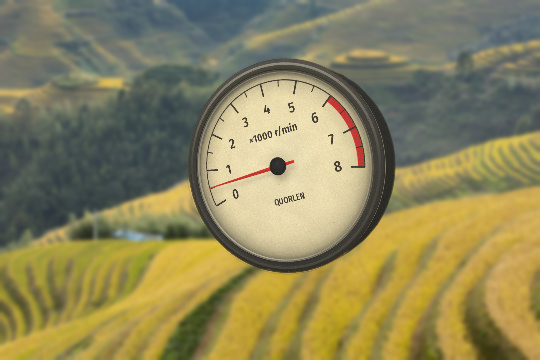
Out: rpm 500
